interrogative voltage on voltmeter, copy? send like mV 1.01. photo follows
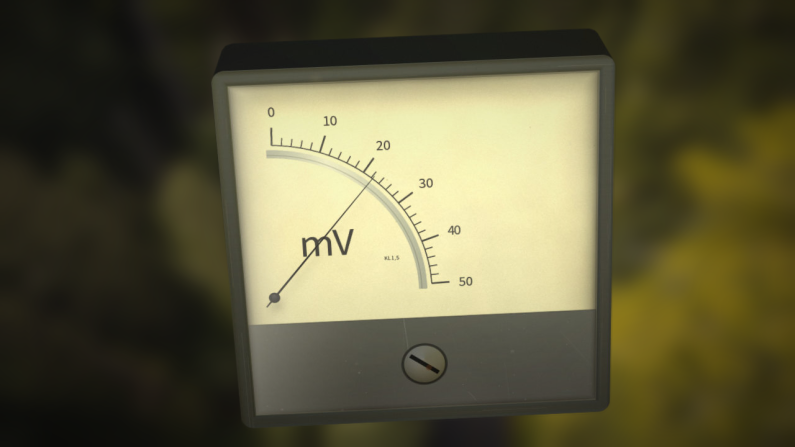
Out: mV 22
